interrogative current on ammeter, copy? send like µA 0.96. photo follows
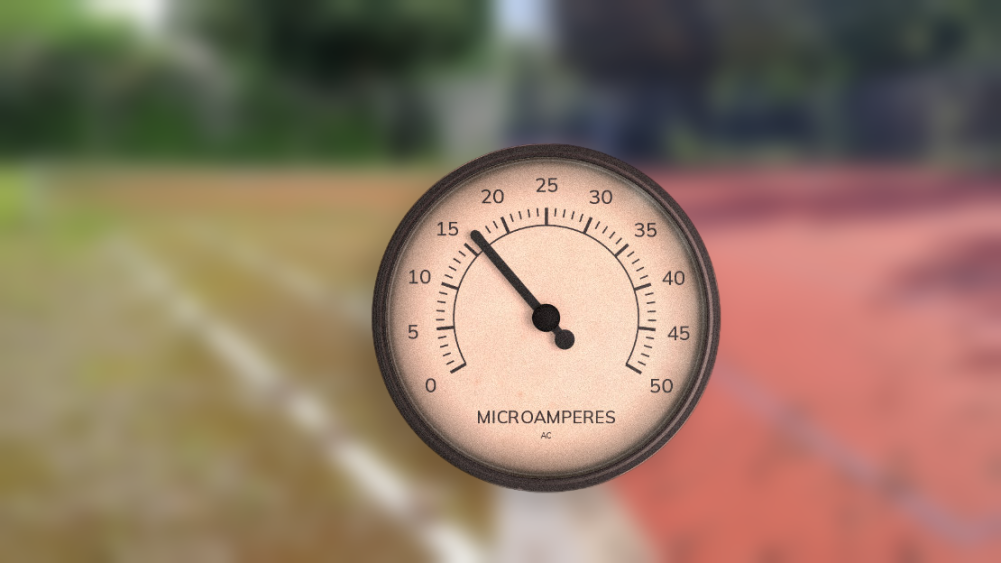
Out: µA 16.5
